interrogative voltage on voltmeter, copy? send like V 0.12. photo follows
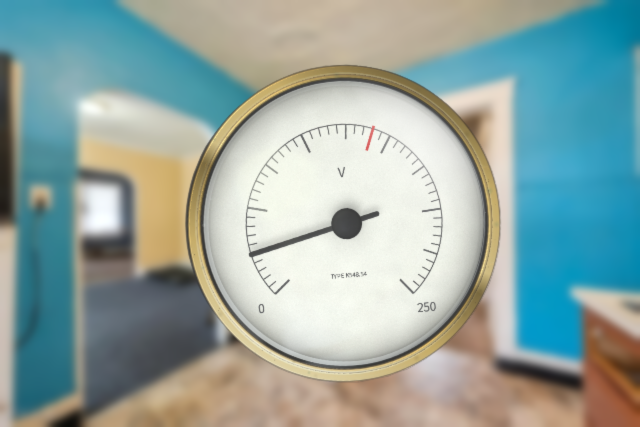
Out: V 25
